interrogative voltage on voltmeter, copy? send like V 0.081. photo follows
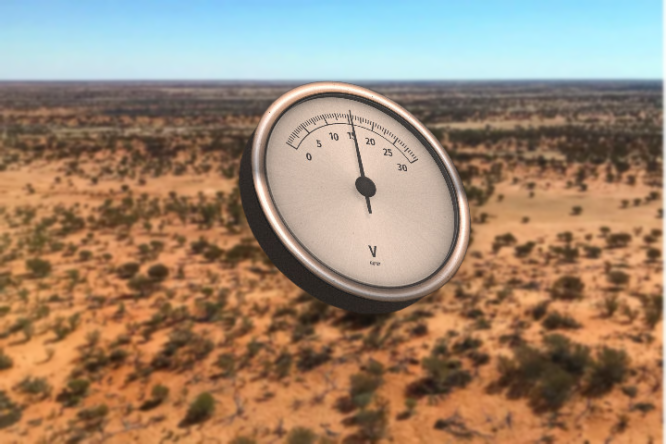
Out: V 15
